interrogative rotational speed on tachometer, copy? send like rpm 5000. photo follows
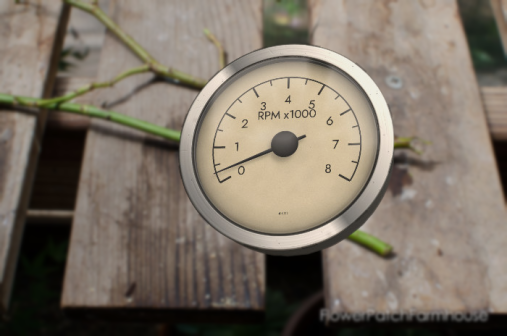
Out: rpm 250
